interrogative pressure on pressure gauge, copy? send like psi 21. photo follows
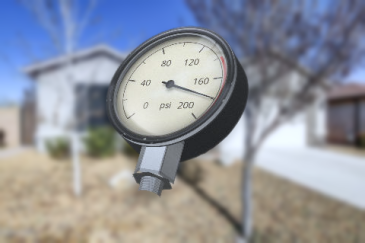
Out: psi 180
